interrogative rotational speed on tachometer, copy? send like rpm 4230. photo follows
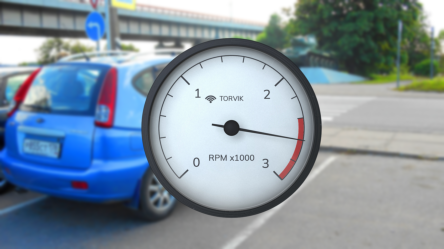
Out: rpm 2600
